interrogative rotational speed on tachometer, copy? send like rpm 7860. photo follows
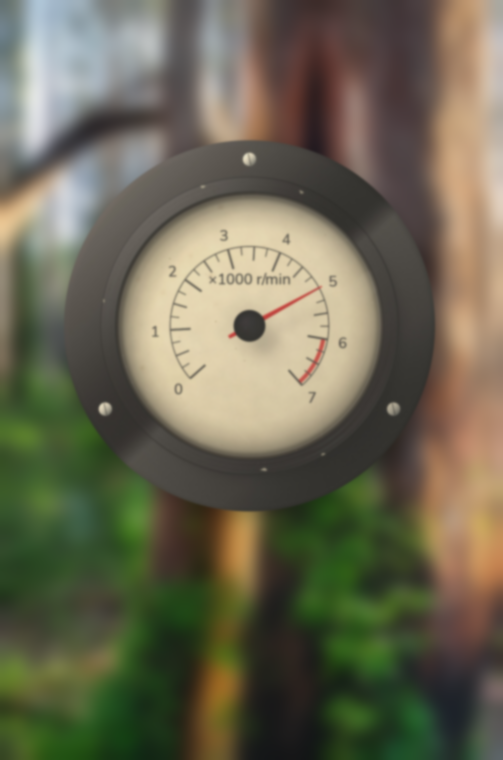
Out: rpm 5000
